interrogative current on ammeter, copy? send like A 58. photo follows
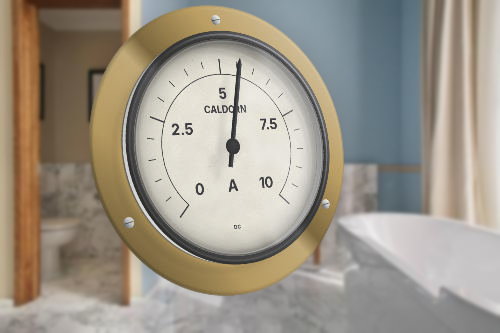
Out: A 5.5
